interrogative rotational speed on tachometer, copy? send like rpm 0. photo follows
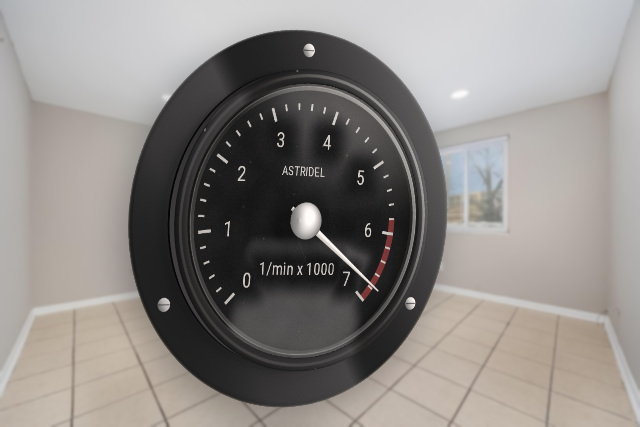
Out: rpm 6800
